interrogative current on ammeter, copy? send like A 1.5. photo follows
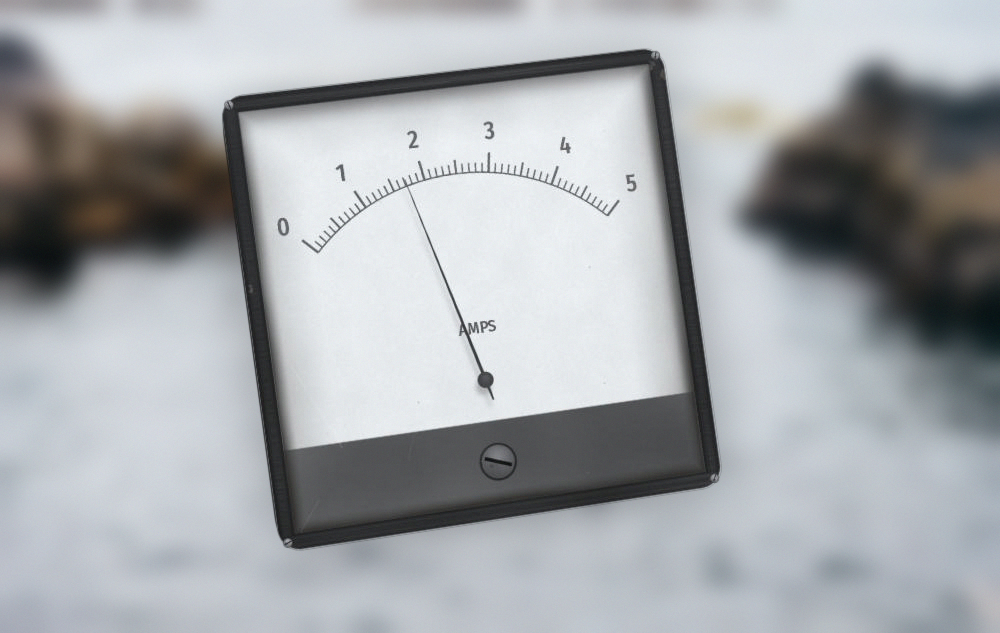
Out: A 1.7
